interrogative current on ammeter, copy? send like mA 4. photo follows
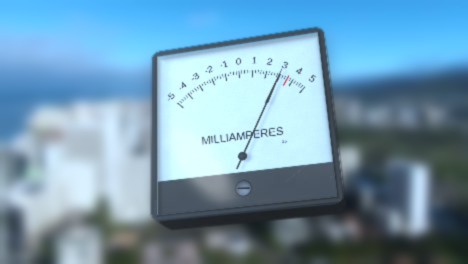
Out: mA 3
